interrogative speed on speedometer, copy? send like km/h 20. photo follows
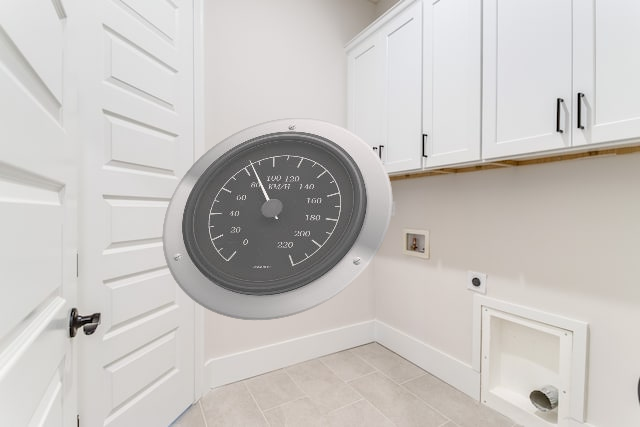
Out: km/h 85
